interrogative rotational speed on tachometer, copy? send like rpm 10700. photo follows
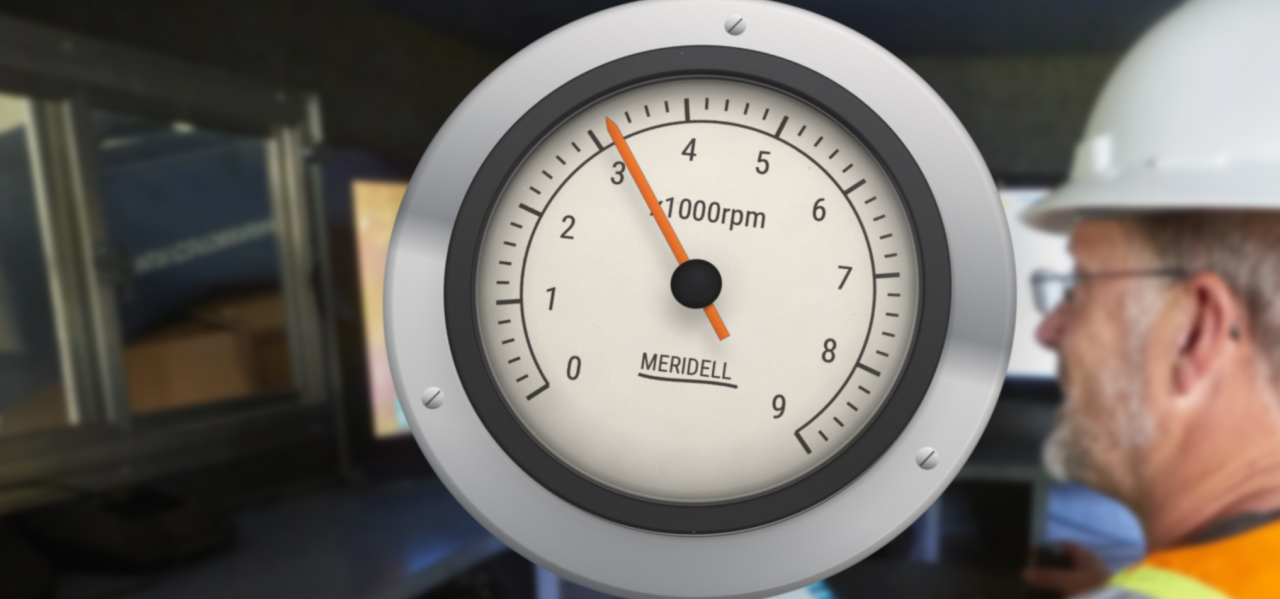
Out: rpm 3200
